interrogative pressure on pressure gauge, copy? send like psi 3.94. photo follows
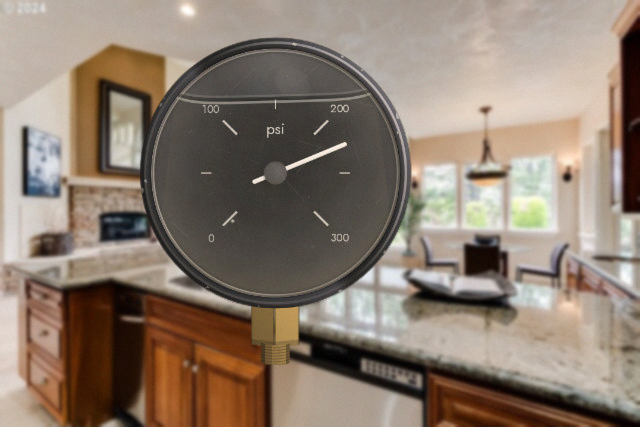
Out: psi 225
